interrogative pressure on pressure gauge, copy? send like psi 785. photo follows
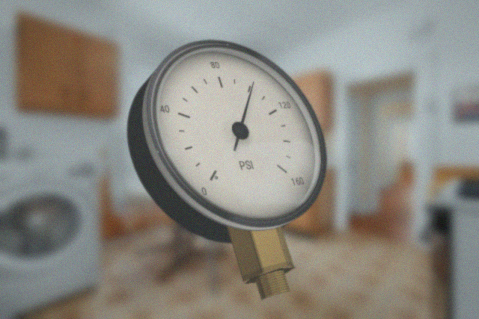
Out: psi 100
